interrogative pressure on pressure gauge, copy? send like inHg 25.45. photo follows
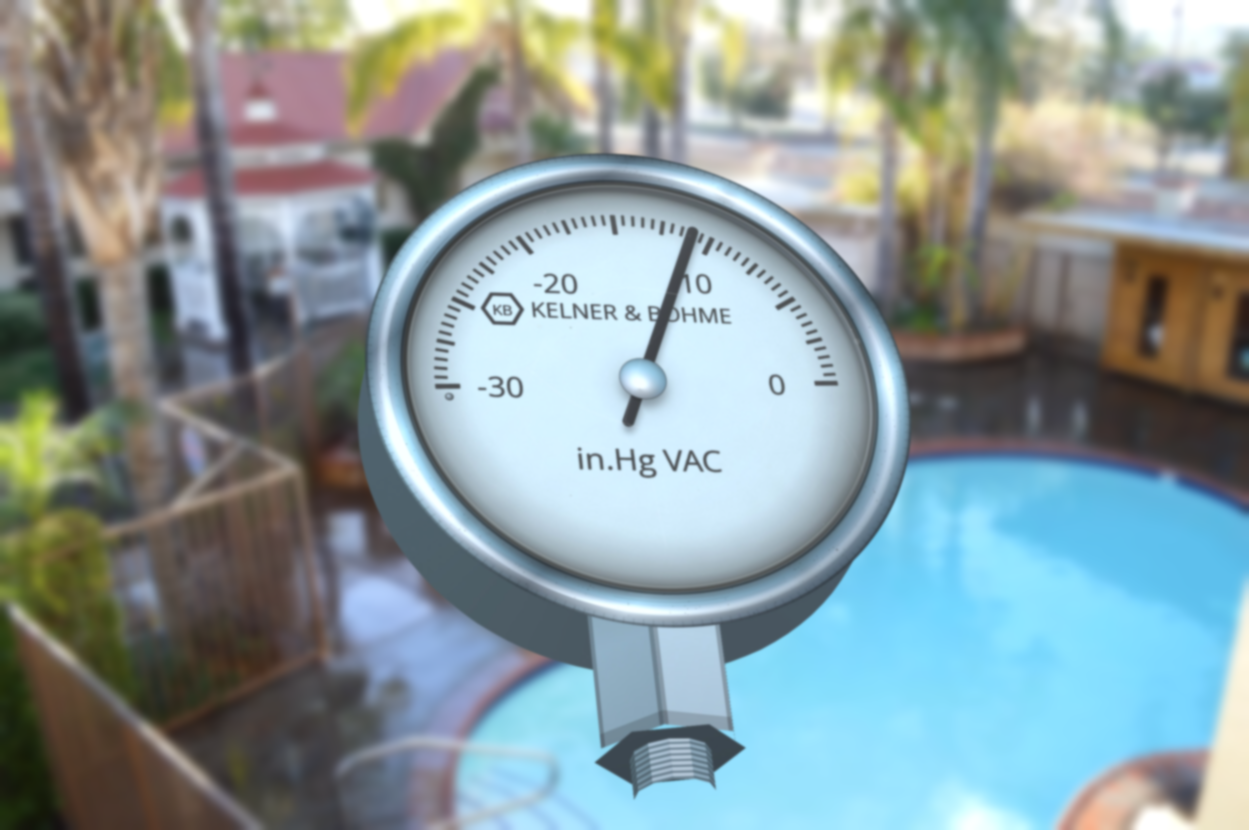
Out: inHg -11
